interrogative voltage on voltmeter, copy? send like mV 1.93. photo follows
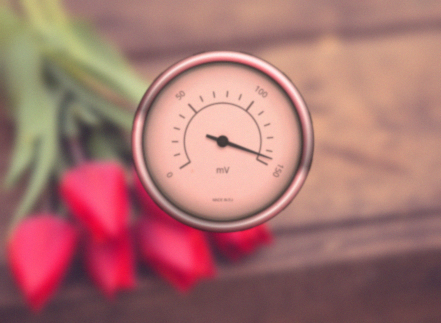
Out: mV 145
